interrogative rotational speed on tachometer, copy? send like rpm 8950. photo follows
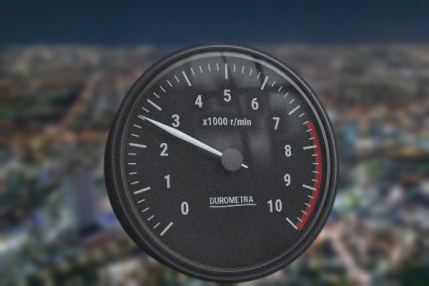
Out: rpm 2600
